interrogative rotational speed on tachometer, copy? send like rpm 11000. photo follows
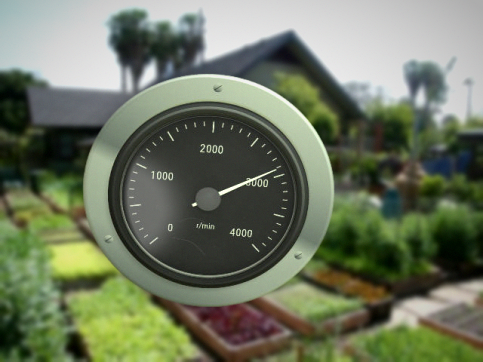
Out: rpm 2900
